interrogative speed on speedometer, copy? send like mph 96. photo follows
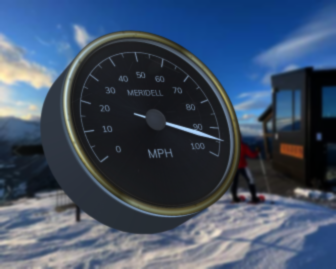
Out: mph 95
